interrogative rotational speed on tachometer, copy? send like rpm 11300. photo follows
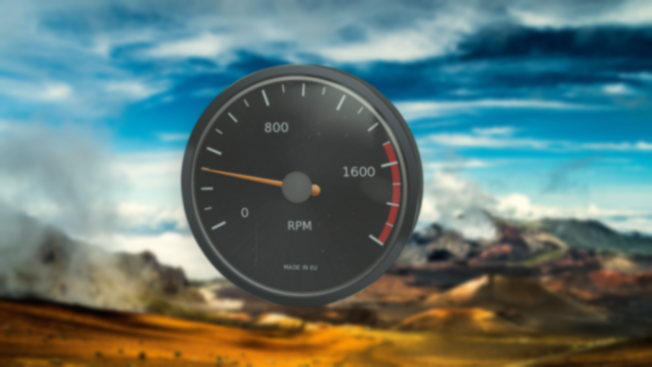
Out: rpm 300
